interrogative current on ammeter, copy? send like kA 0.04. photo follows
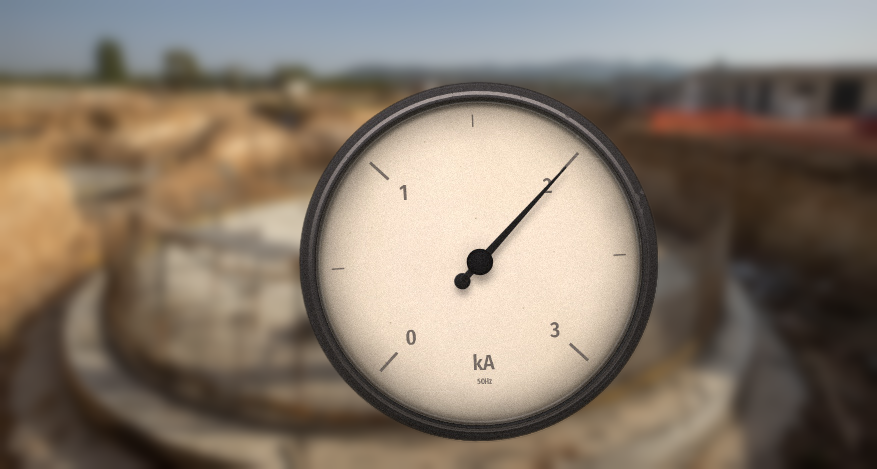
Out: kA 2
